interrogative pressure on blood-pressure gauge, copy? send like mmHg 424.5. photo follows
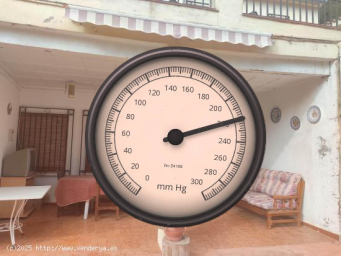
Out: mmHg 220
